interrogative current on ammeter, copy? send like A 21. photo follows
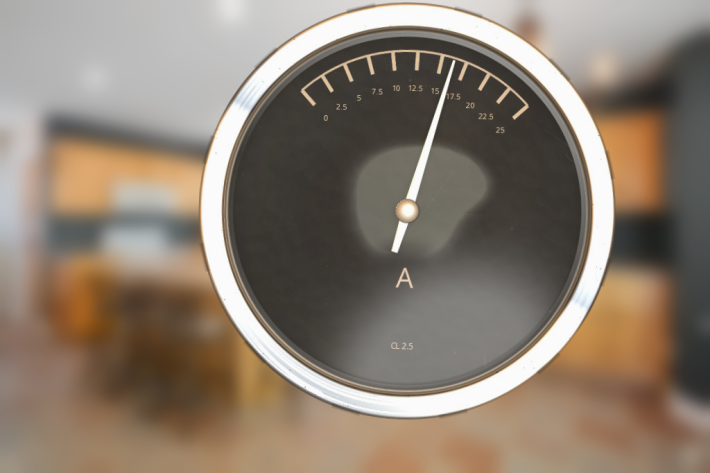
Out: A 16.25
